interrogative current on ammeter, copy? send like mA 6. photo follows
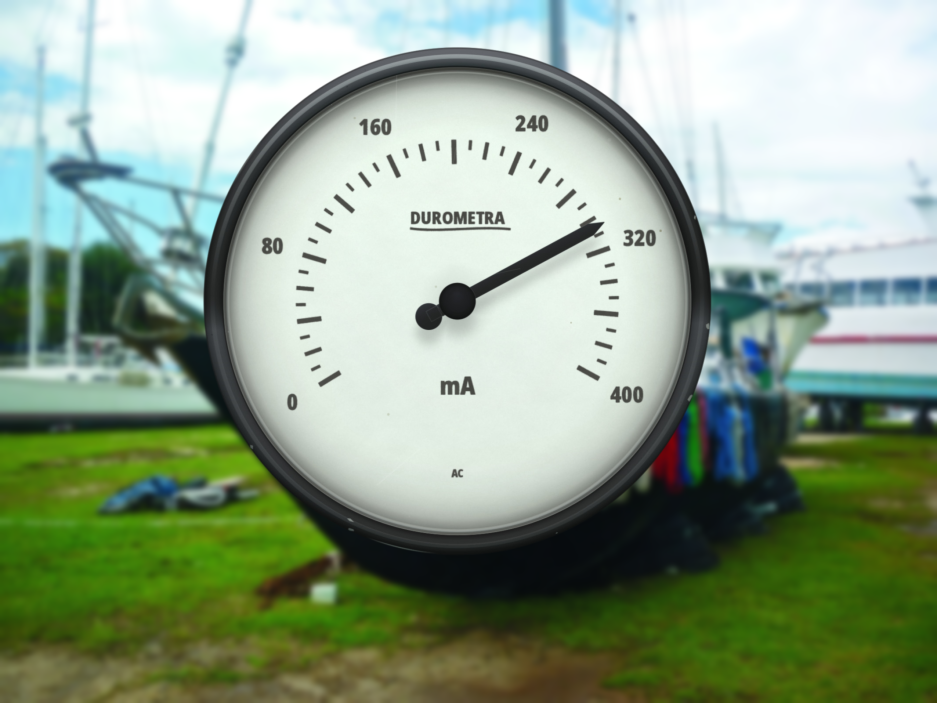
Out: mA 305
